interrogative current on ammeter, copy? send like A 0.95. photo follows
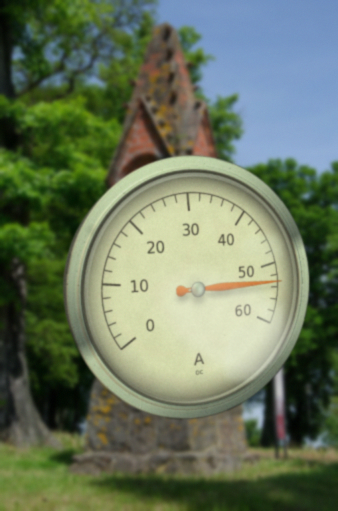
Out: A 53
